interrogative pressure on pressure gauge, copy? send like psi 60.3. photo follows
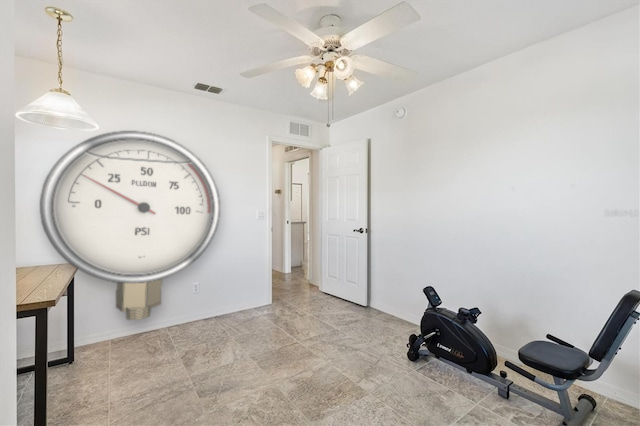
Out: psi 15
